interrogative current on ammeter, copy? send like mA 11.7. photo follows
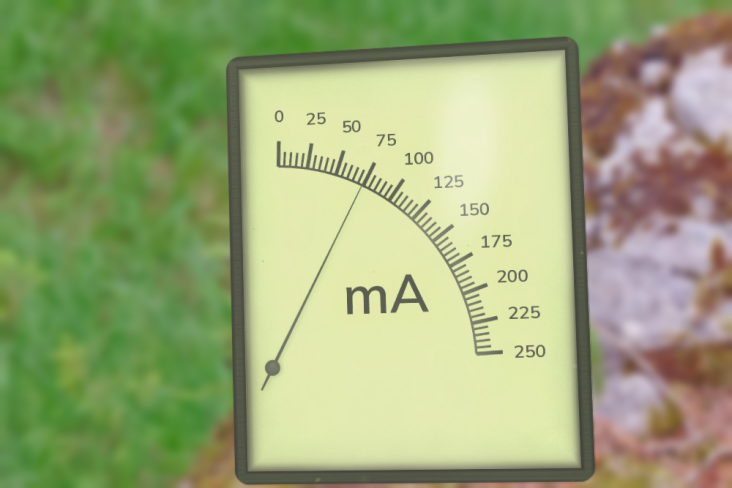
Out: mA 75
